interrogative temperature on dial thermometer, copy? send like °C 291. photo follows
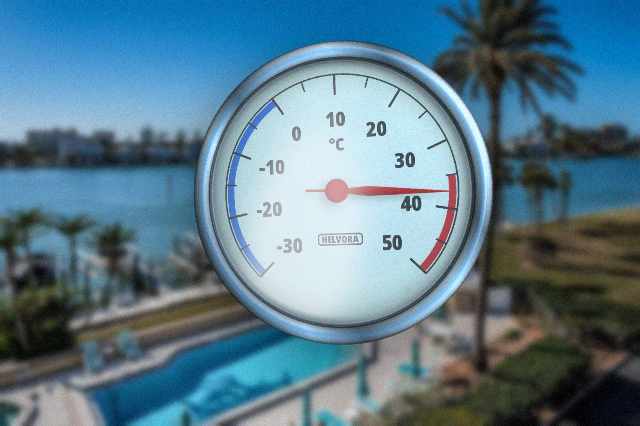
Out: °C 37.5
